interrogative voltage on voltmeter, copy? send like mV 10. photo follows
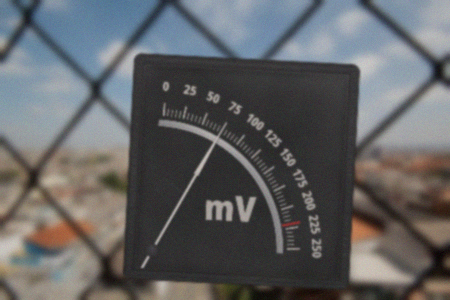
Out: mV 75
